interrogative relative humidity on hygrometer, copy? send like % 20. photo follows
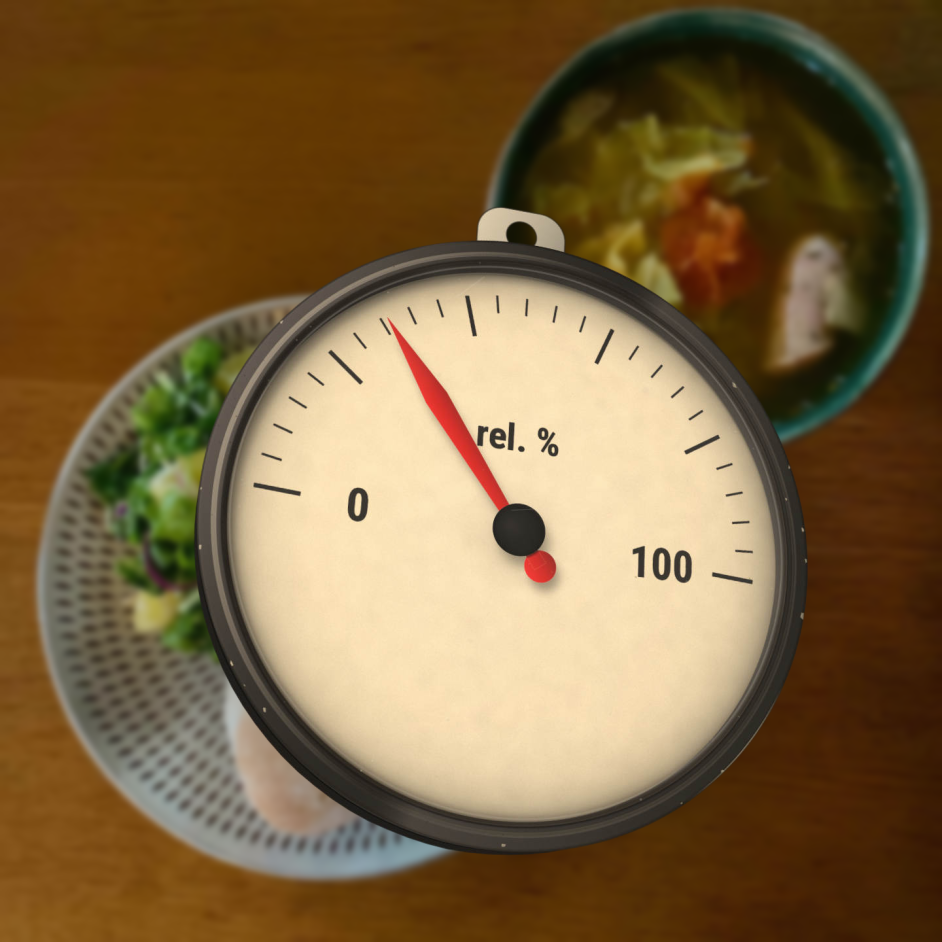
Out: % 28
